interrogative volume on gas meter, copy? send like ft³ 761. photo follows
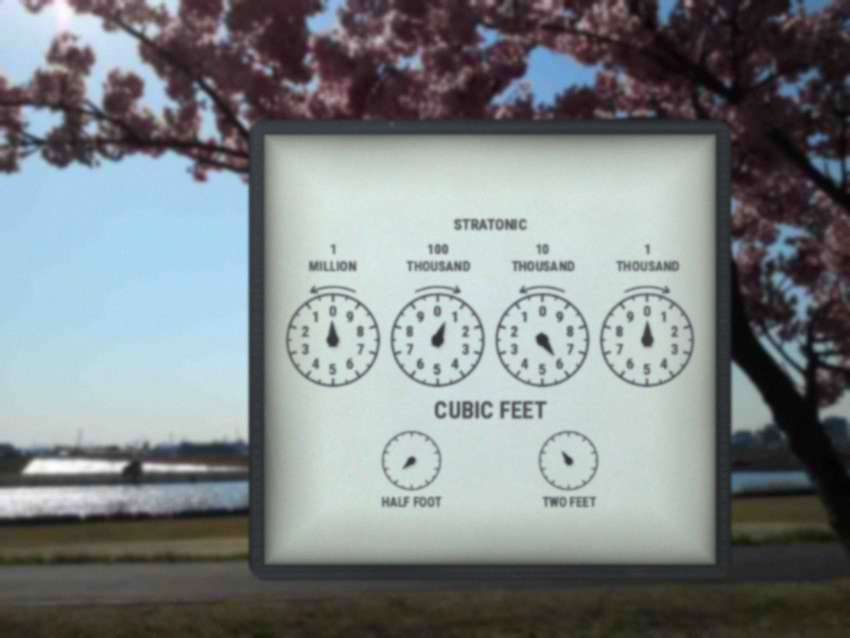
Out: ft³ 6000
